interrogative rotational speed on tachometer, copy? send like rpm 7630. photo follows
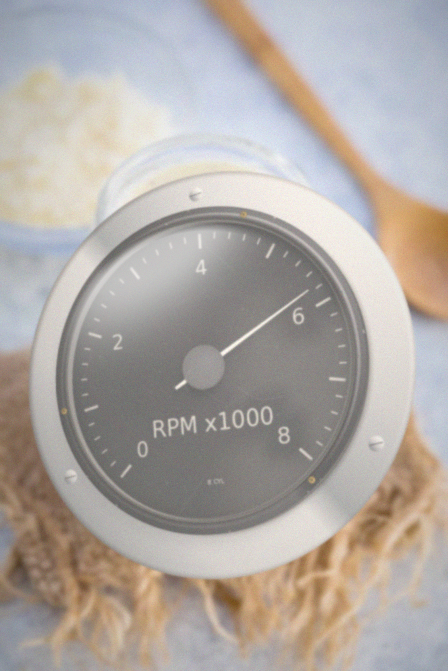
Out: rpm 5800
